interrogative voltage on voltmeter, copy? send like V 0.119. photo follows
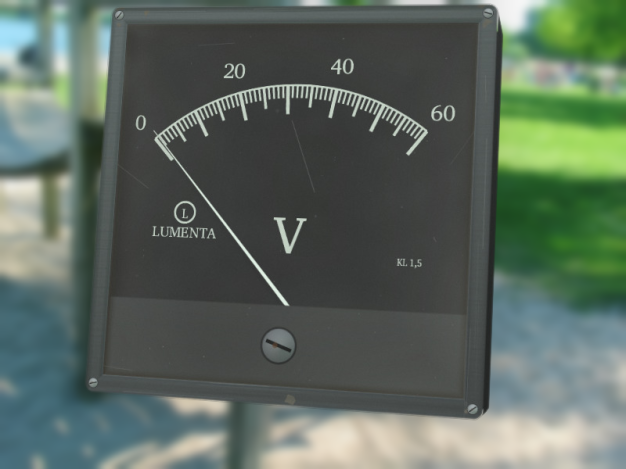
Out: V 1
